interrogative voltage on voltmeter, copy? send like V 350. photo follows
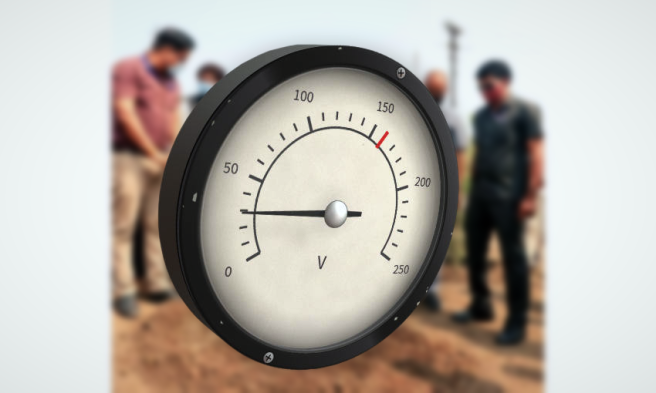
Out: V 30
